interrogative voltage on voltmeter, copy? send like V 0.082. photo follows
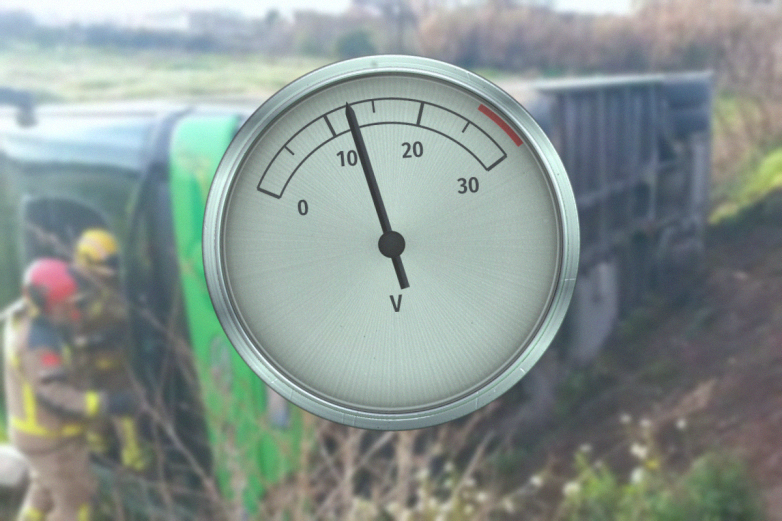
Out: V 12.5
